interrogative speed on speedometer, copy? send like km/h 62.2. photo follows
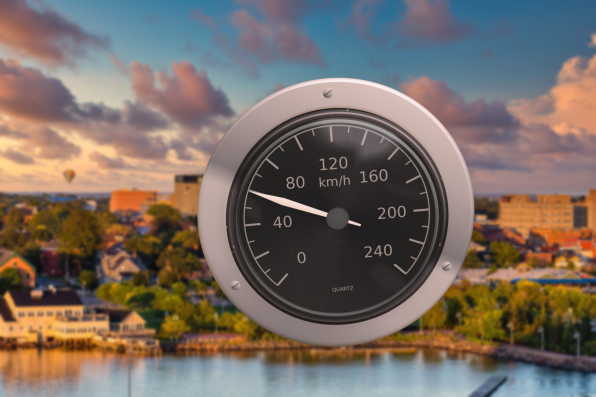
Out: km/h 60
